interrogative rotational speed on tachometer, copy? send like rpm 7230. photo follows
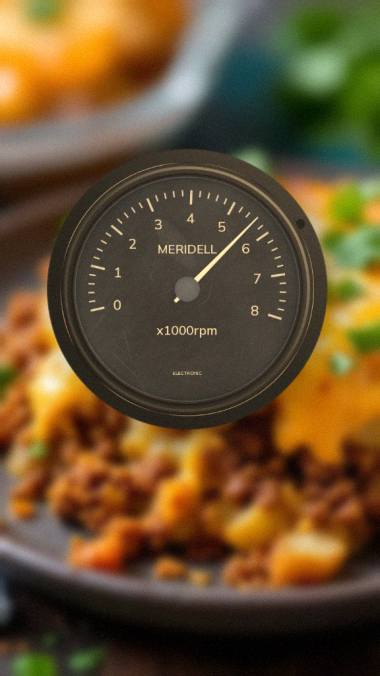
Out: rpm 5600
